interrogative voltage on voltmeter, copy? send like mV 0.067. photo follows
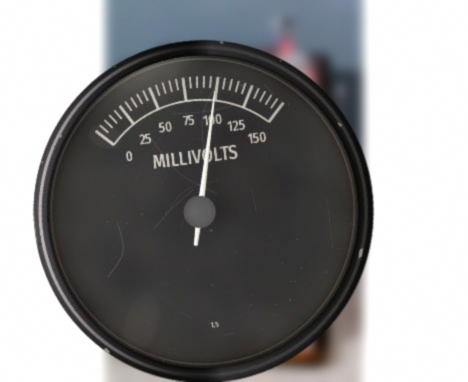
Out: mV 100
